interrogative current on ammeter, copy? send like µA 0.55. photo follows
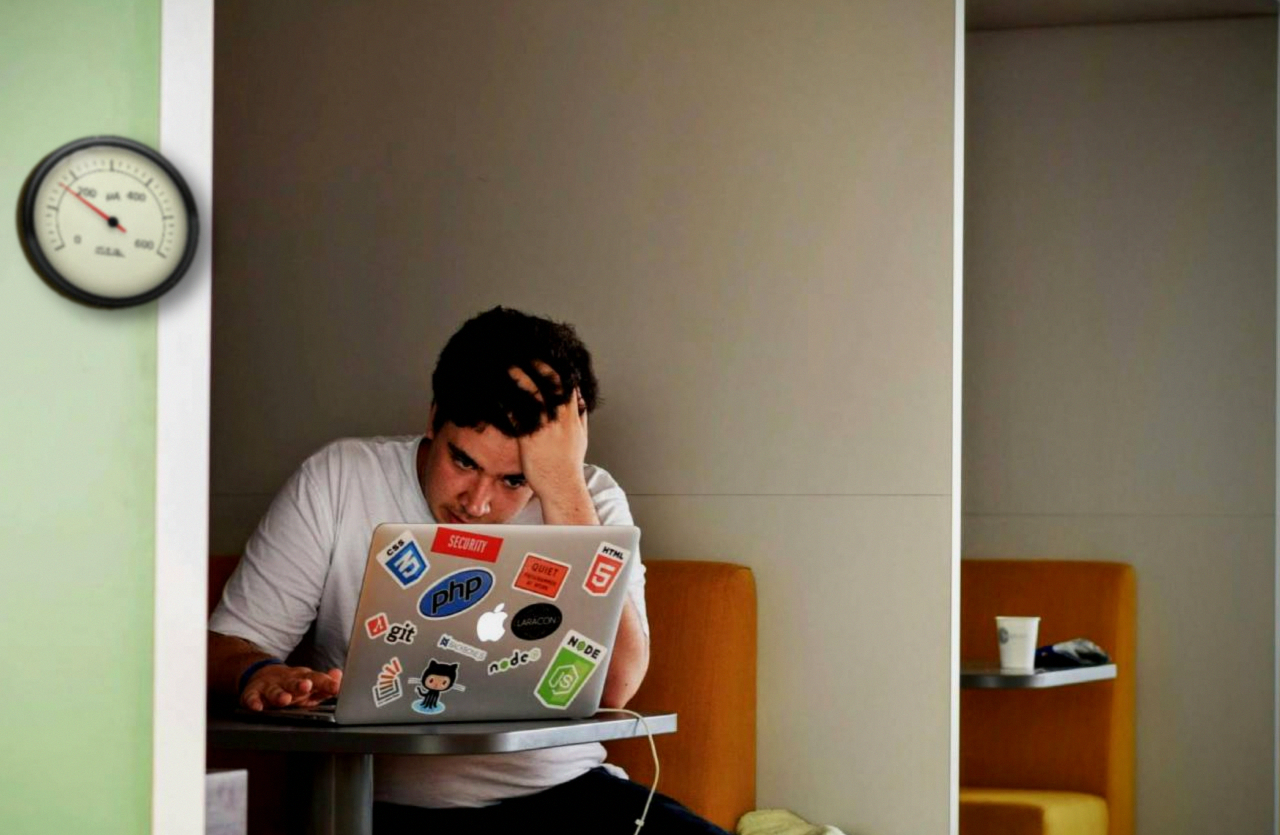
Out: µA 160
